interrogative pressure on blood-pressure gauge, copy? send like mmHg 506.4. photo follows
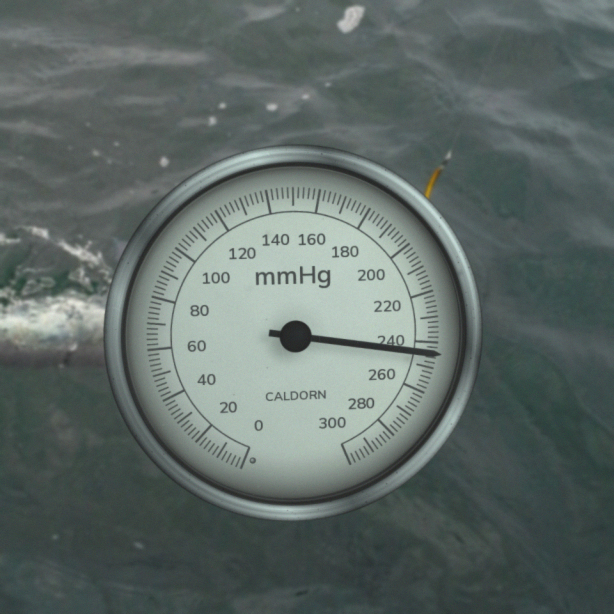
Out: mmHg 244
